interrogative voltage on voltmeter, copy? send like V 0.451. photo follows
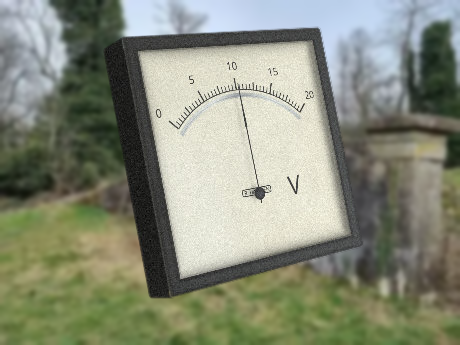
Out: V 10
